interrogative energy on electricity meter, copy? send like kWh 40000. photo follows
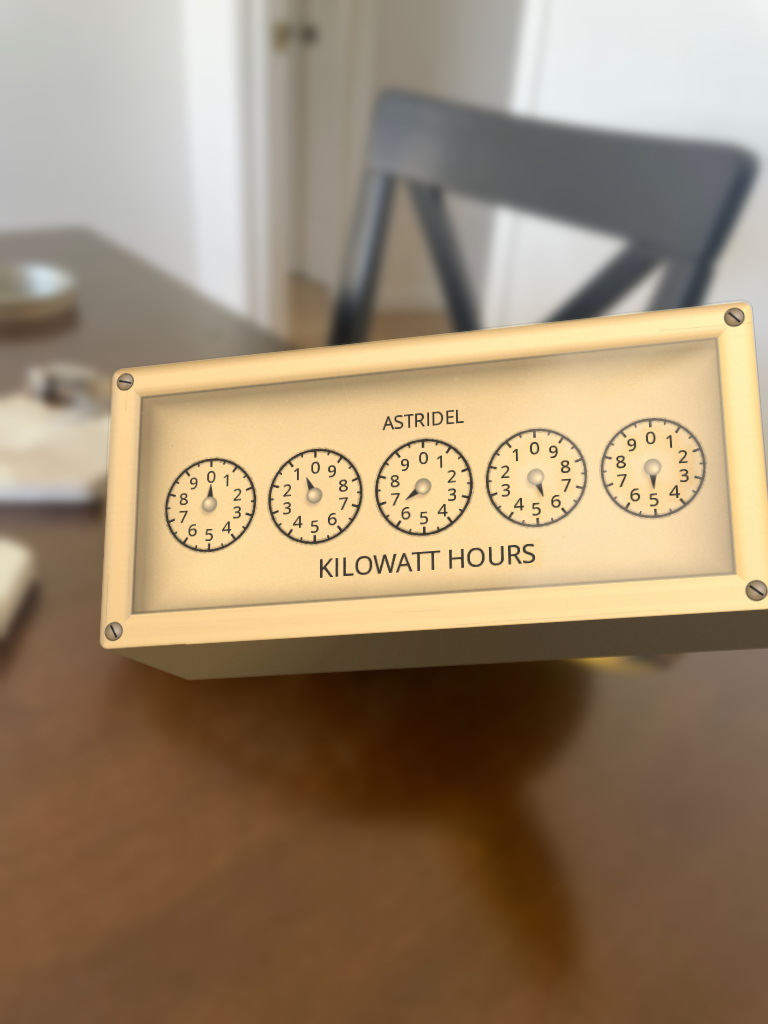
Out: kWh 655
